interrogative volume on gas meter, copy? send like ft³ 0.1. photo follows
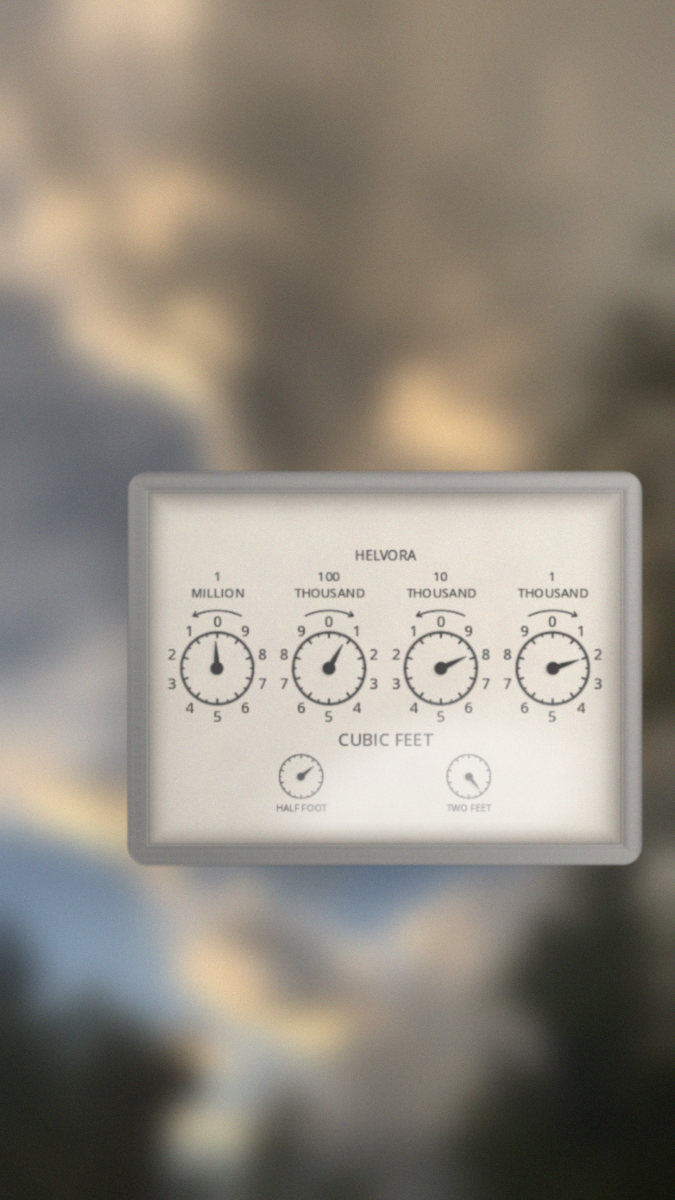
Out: ft³ 8200
